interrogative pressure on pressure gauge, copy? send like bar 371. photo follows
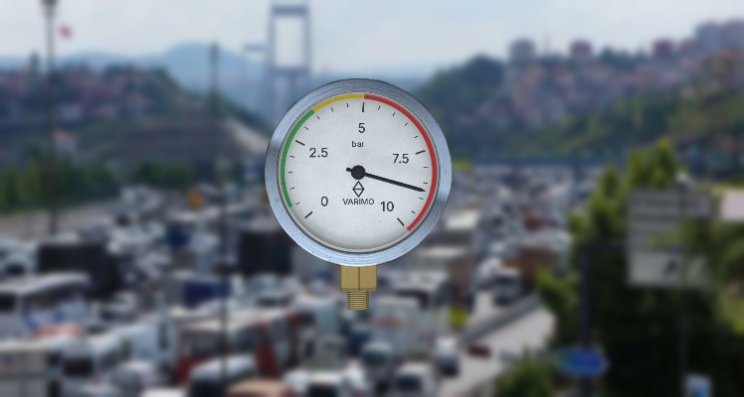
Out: bar 8.75
